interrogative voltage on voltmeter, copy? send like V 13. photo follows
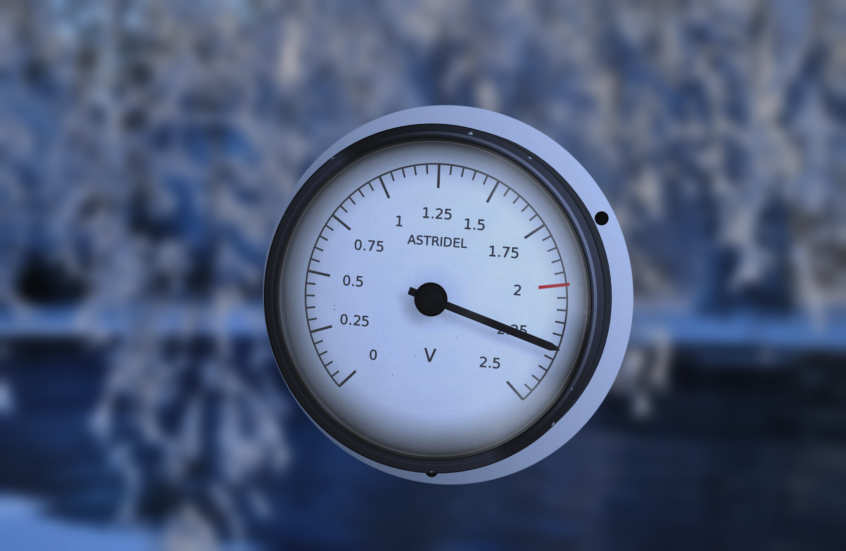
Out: V 2.25
